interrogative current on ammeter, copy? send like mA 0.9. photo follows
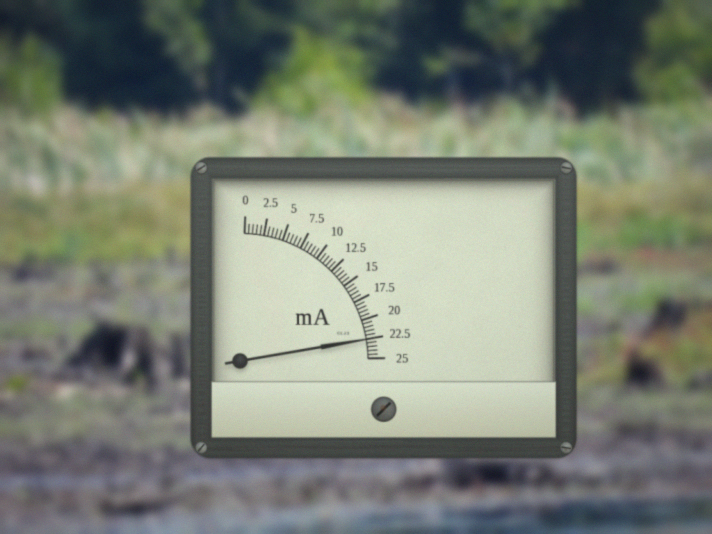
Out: mA 22.5
